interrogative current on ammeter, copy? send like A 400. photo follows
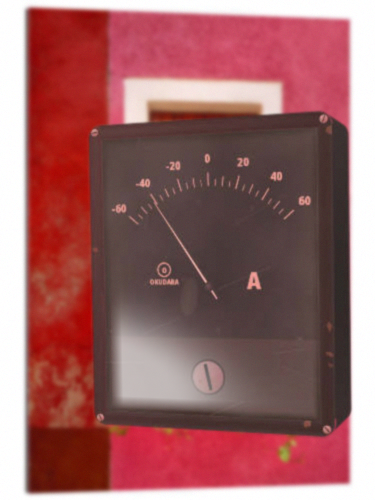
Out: A -40
